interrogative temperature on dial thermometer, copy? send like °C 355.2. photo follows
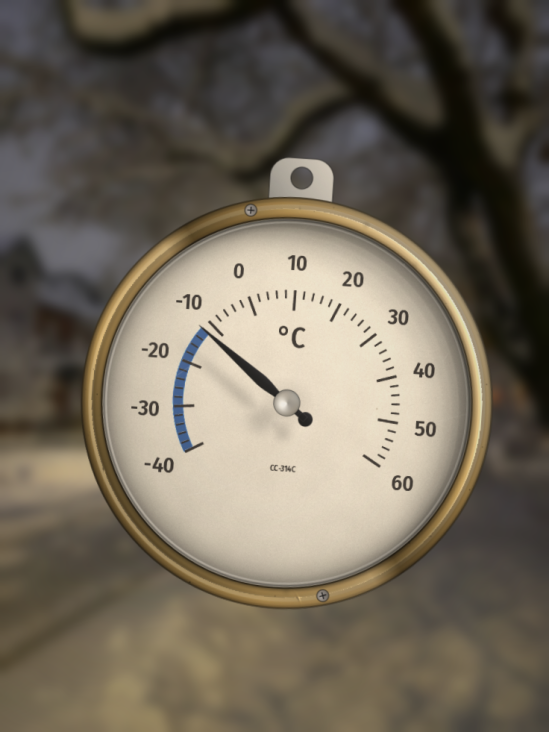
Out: °C -12
